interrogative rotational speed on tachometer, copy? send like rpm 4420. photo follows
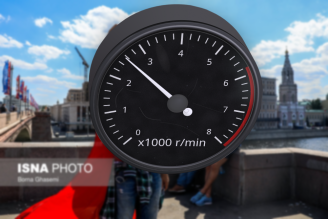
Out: rpm 2600
